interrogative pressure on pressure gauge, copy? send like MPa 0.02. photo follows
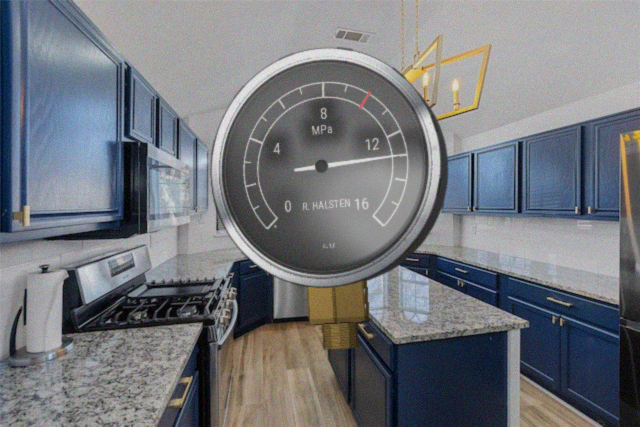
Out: MPa 13
